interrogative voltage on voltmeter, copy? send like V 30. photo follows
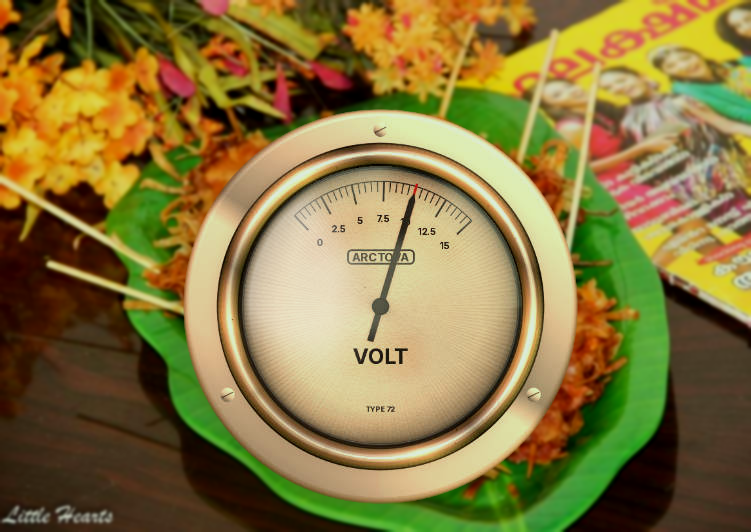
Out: V 10
